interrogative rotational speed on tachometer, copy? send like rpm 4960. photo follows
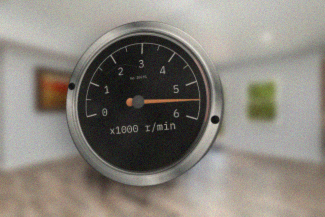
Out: rpm 5500
